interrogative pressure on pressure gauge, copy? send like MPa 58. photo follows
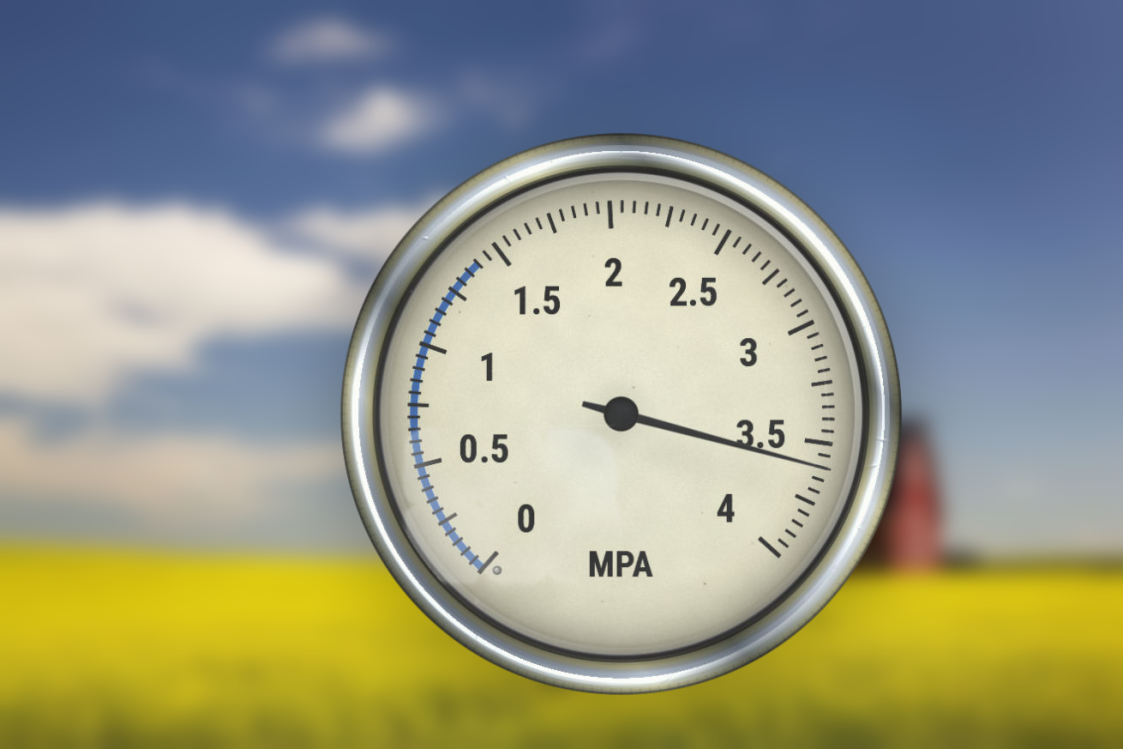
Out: MPa 3.6
